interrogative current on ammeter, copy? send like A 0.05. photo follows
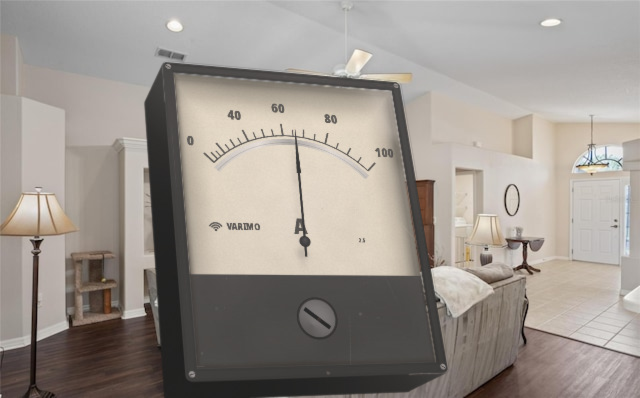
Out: A 65
